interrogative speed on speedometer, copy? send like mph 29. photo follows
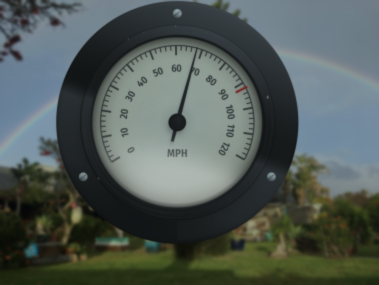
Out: mph 68
